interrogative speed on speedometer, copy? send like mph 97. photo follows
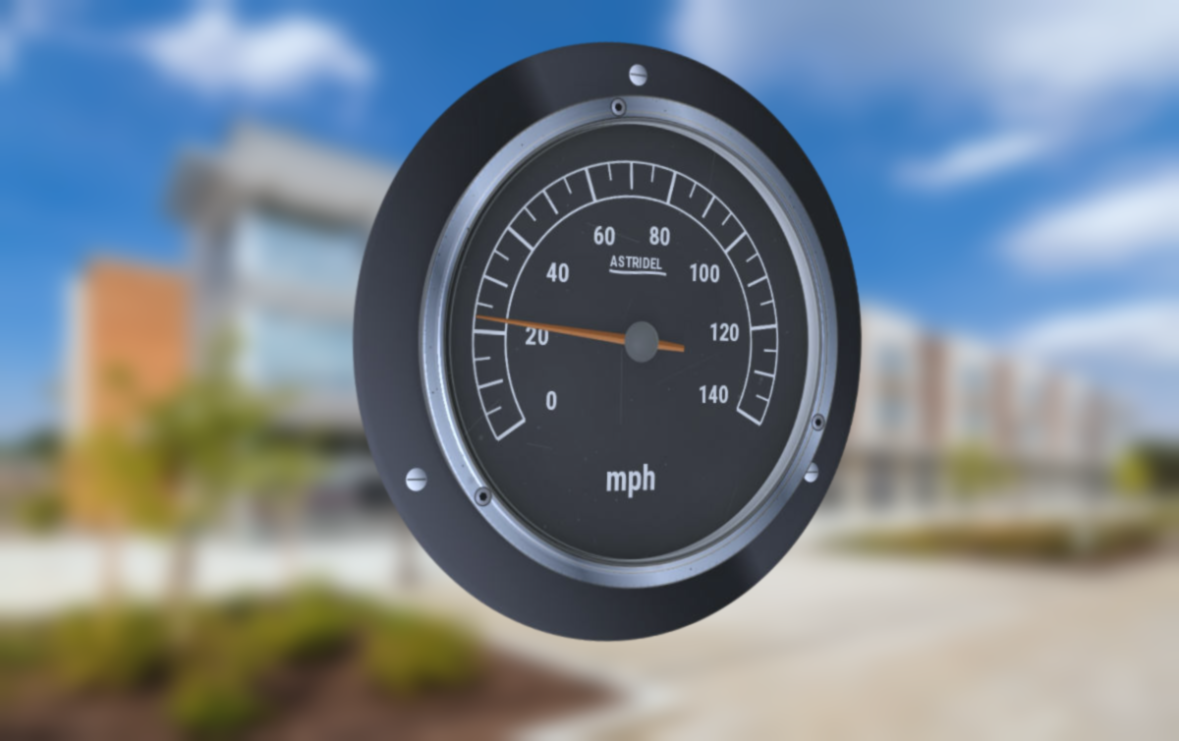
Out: mph 22.5
